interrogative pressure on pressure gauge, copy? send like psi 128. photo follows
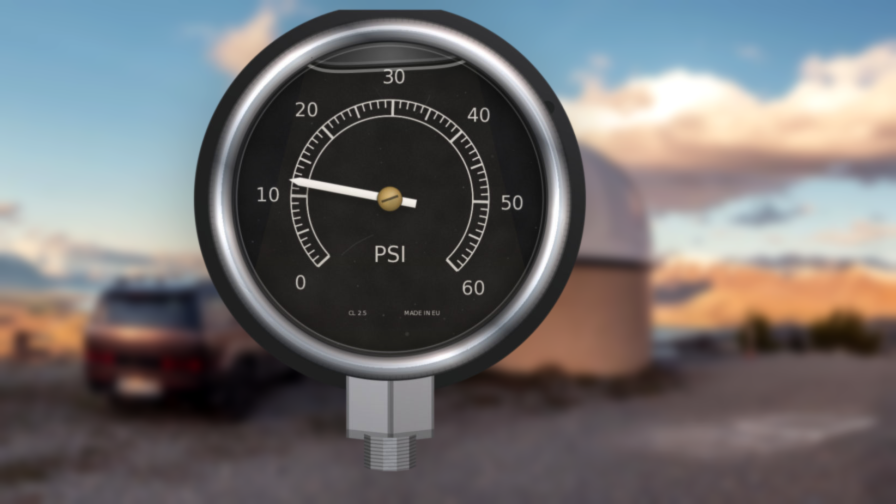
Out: psi 12
